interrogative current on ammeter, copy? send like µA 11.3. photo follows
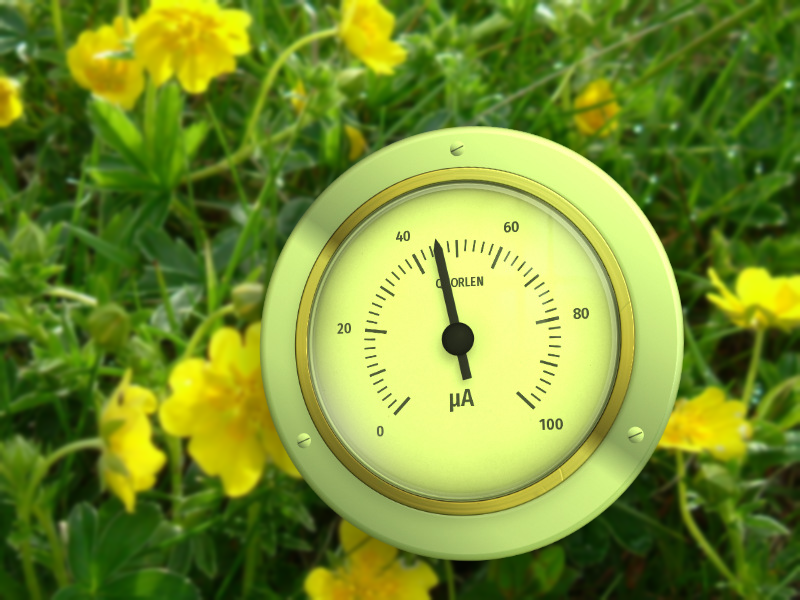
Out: µA 46
